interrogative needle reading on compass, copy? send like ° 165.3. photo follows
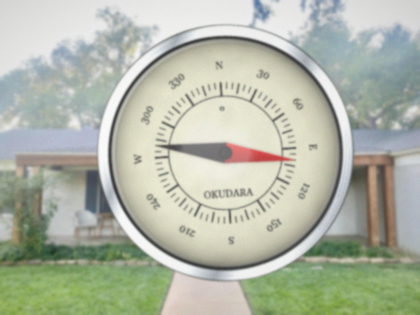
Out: ° 100
